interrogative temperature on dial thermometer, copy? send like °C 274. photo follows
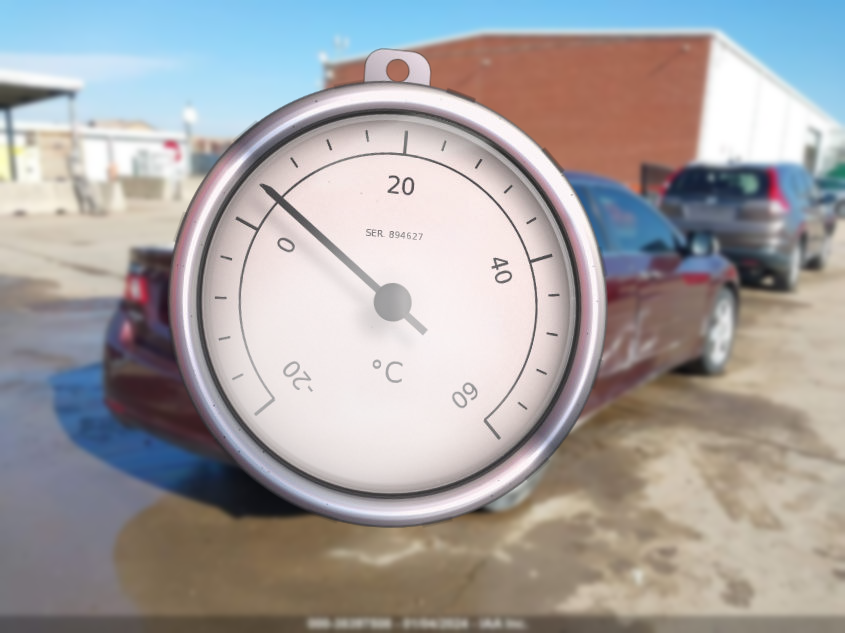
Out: °C 4
